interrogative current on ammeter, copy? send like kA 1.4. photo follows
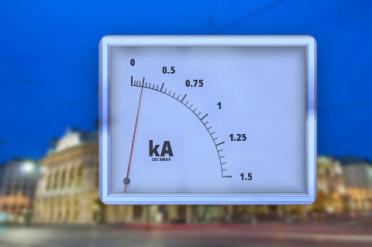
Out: kA 0.25
